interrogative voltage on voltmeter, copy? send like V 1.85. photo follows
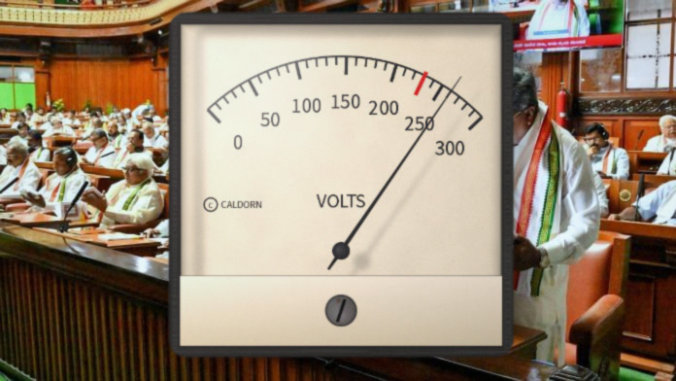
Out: V 260
